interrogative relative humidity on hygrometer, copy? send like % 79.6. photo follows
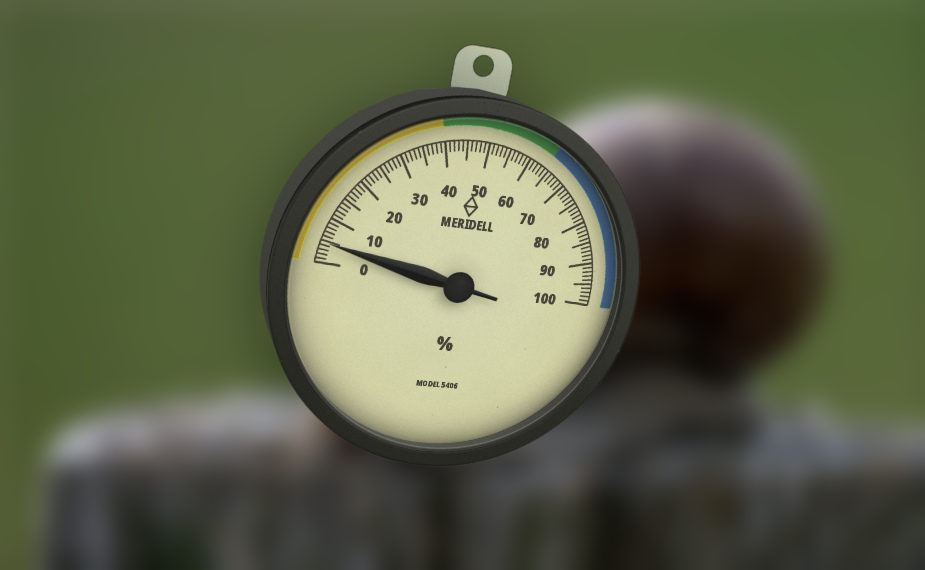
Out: % 5
